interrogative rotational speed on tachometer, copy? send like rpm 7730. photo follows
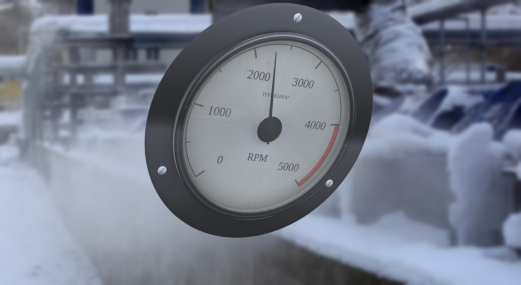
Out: rpm 2250
